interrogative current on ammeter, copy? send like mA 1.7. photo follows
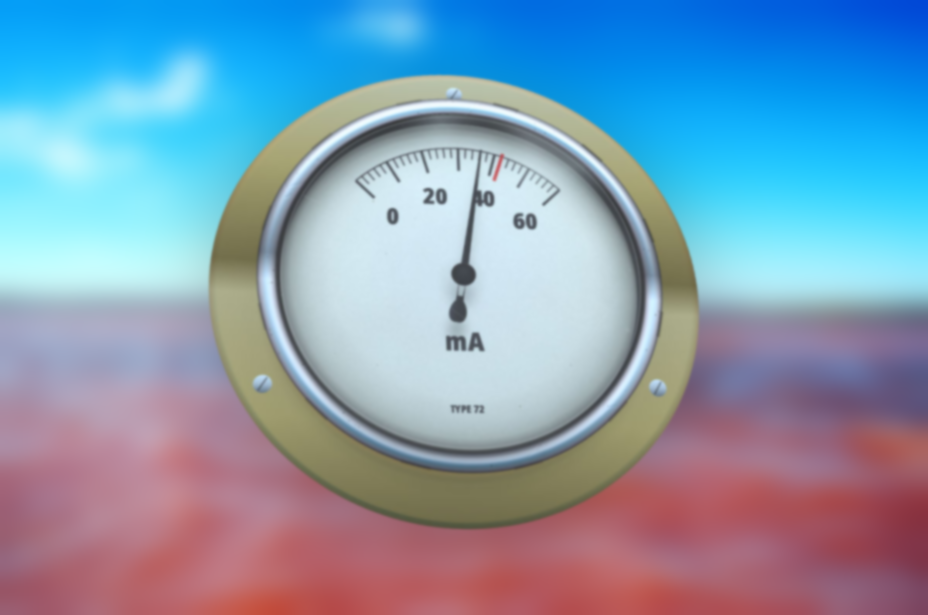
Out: mA 36
